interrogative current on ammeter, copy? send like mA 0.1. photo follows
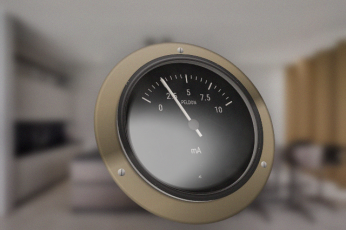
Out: mA 2.5
